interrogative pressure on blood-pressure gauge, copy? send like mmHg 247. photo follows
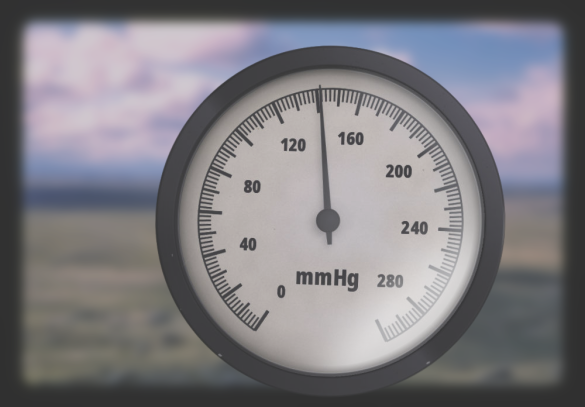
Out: mmHg 142
